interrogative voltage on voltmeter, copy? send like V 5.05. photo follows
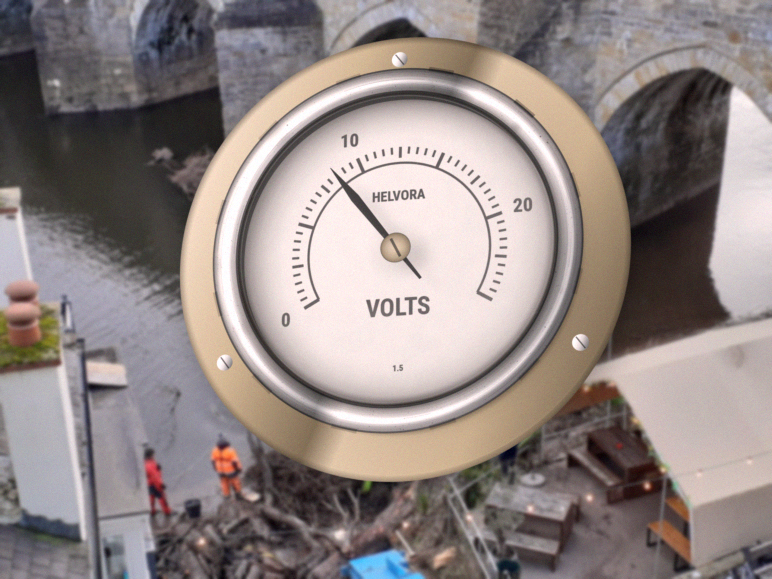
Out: V 8.5
